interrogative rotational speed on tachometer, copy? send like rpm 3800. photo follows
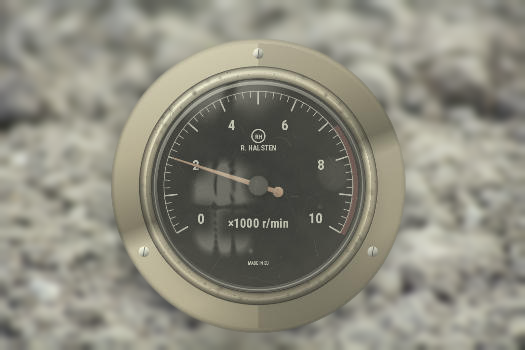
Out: rpm 2000
